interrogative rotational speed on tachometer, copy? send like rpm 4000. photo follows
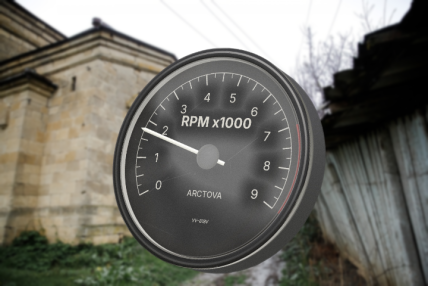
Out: rpm 1750
